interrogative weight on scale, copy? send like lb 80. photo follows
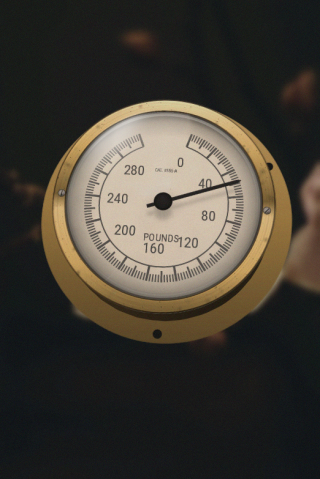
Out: lb 50
